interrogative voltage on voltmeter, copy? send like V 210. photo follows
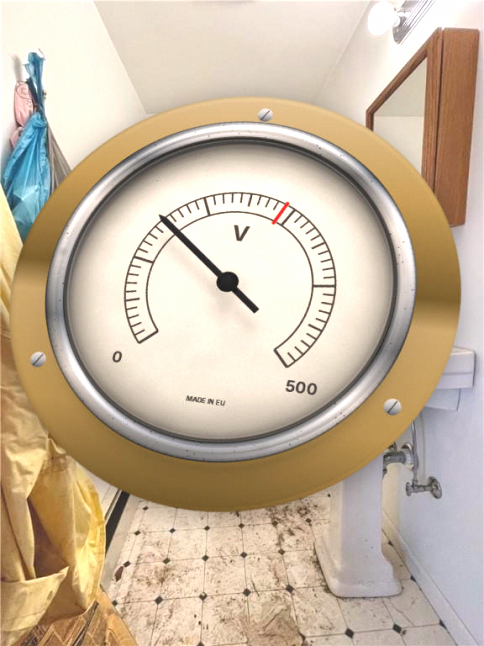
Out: V 150
